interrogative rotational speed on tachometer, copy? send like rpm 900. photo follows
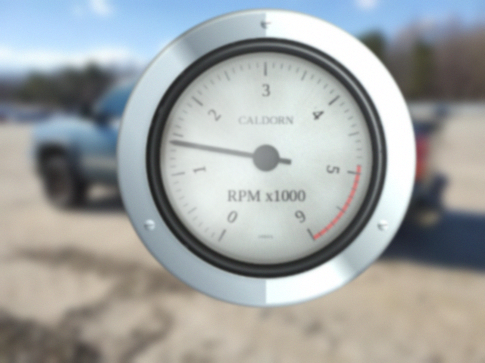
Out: rpm 1400
